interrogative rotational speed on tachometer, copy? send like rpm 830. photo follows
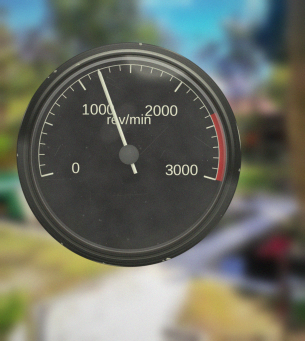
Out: rpm 1200
